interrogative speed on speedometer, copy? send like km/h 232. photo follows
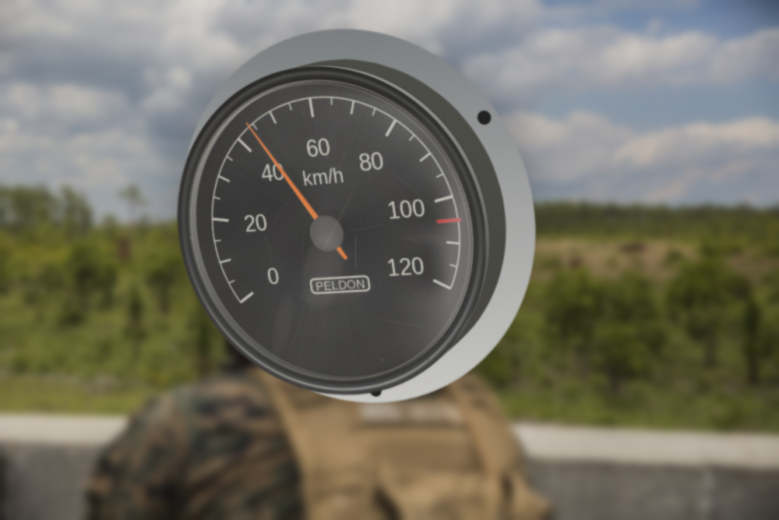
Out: km/h 45
